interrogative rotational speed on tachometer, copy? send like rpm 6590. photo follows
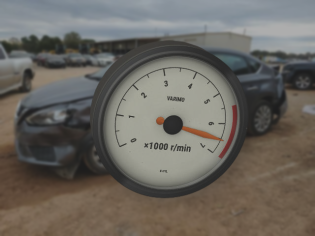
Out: rpm 6500
